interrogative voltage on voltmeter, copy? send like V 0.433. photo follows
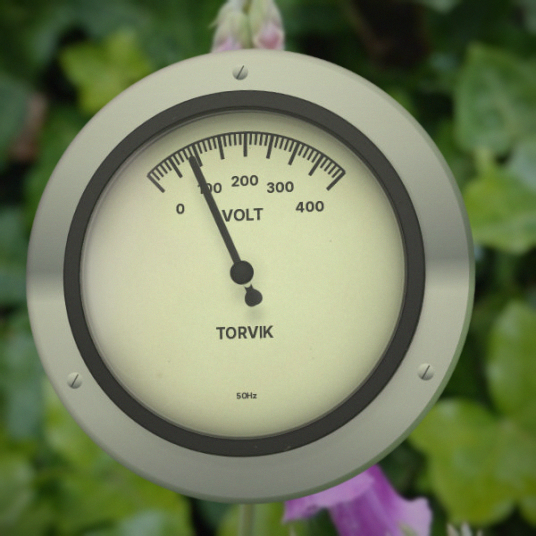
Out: V 90
